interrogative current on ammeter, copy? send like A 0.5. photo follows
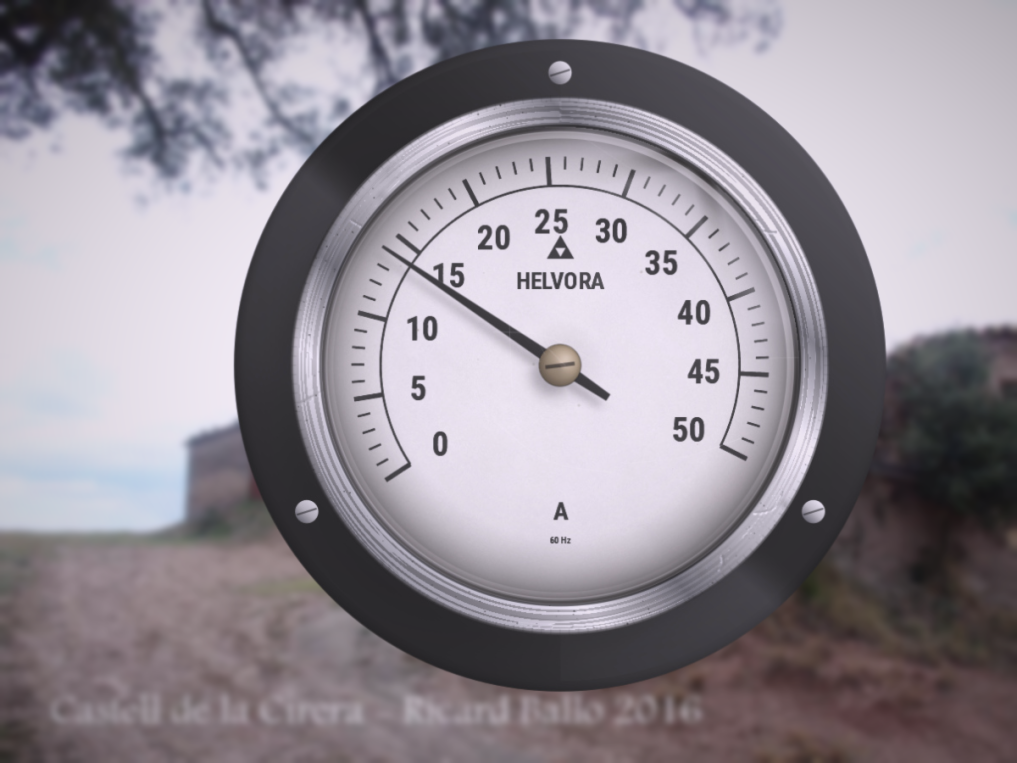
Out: A 14
